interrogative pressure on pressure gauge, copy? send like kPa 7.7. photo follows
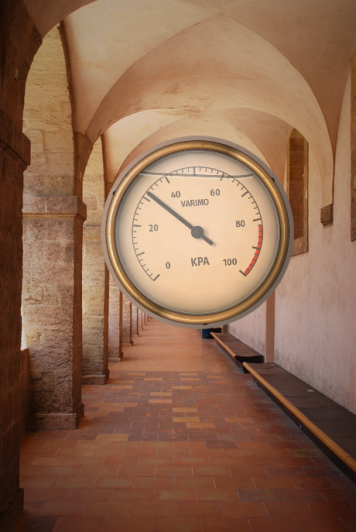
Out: kPa 32
